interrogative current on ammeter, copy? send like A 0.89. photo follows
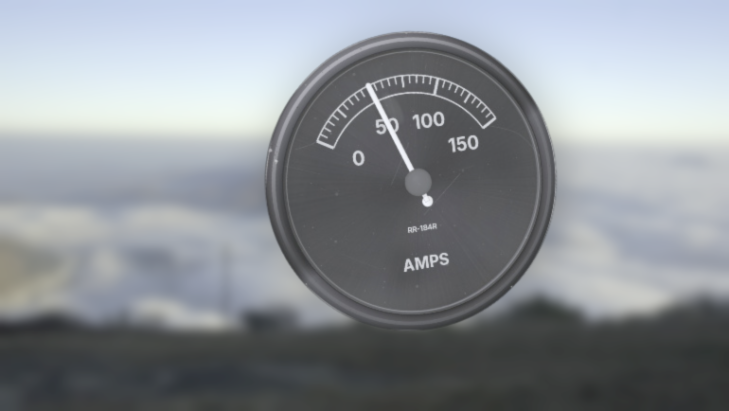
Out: A 50
